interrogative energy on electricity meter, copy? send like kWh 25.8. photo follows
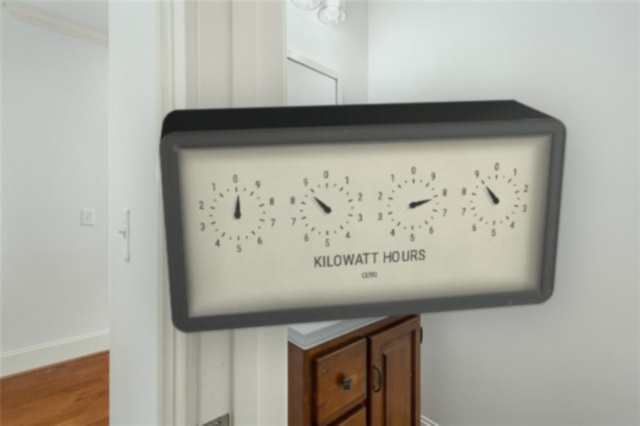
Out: kWh 9879
